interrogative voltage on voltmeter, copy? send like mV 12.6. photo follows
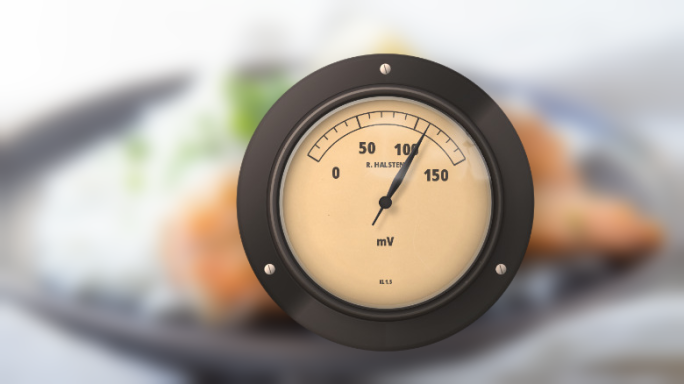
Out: mV 110
